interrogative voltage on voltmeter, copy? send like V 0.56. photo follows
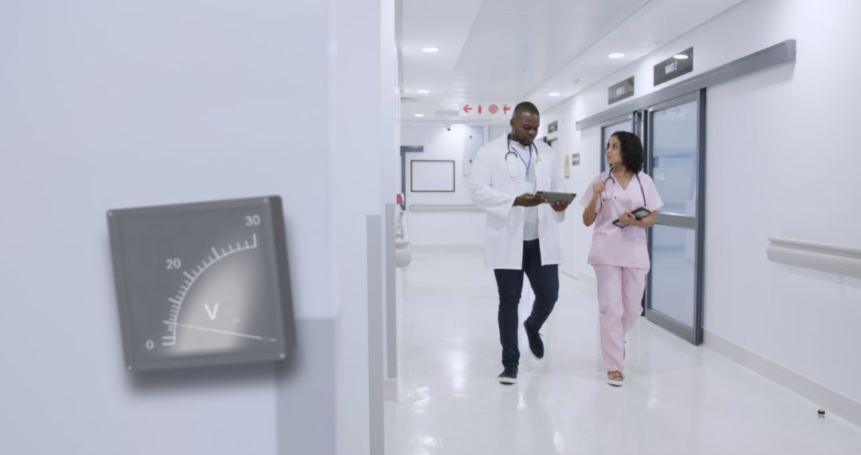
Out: V 10
